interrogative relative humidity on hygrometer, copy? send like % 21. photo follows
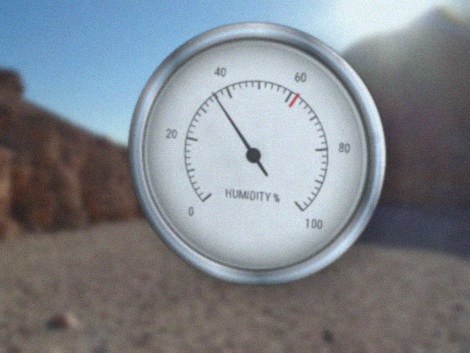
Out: % 36
